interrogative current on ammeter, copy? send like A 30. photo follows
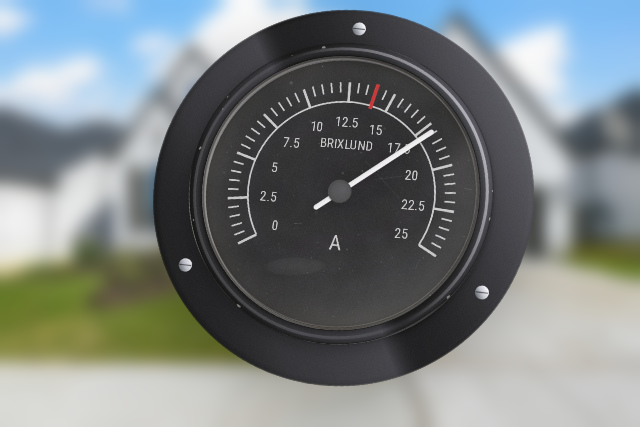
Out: A 18
